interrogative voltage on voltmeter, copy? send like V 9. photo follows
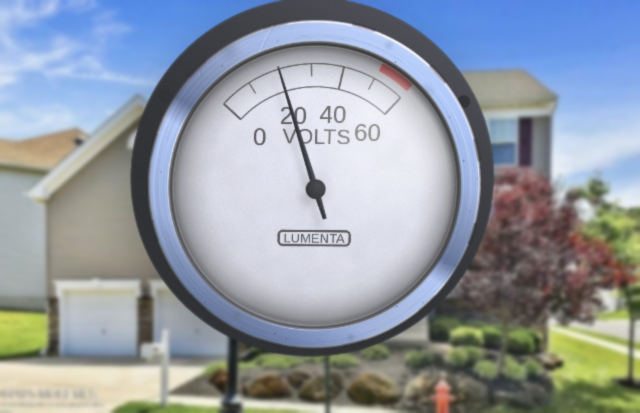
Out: V 20
